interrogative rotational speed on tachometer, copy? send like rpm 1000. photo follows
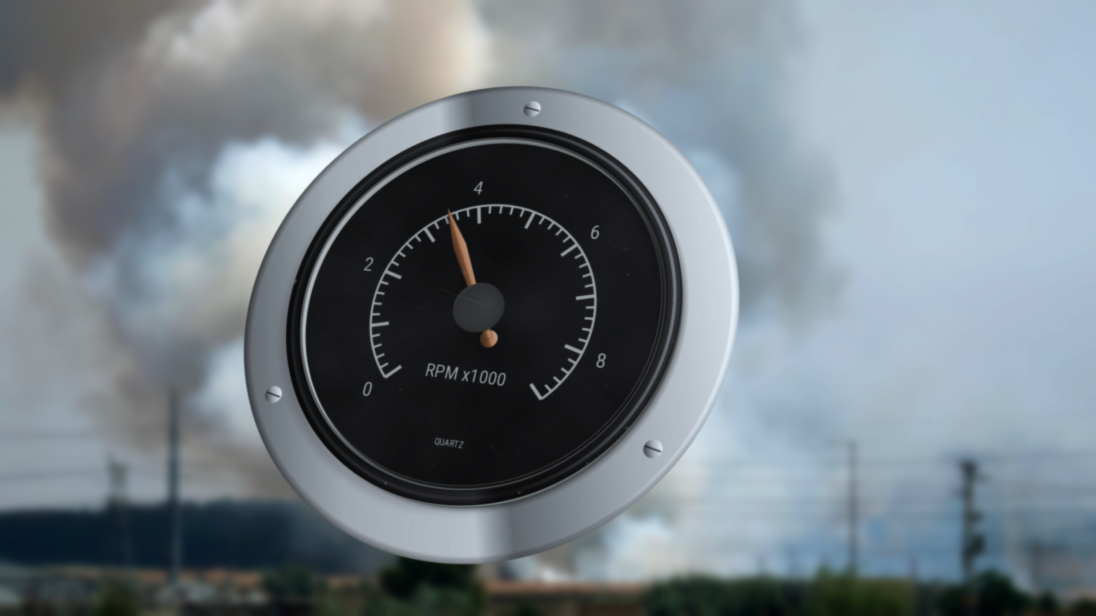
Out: rpm 3500
